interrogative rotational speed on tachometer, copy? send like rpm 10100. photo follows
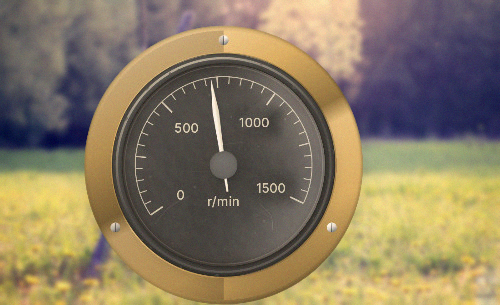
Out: rpm 725
